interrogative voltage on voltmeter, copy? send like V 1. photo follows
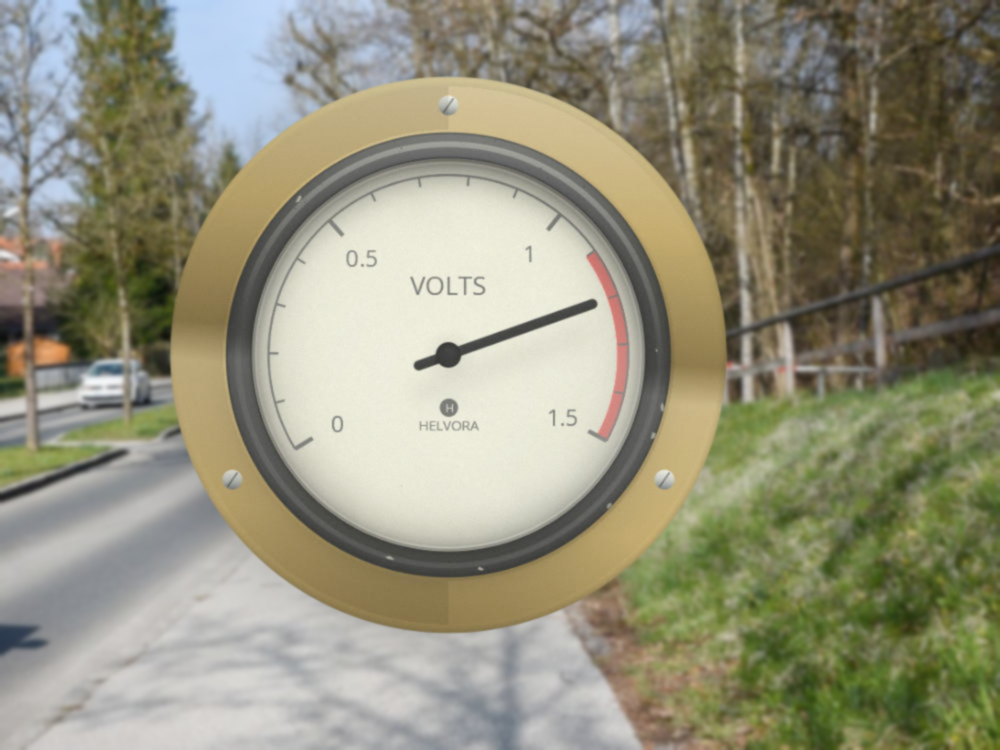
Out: V 1.2
